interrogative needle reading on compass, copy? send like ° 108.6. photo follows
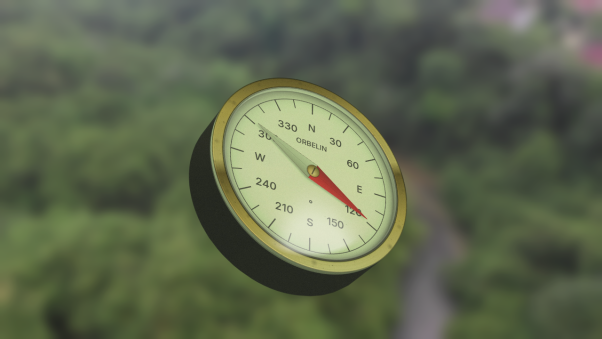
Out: ° 120
